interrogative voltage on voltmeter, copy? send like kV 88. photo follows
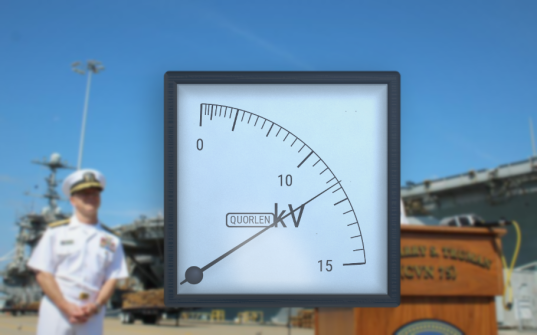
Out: kV 11.75
